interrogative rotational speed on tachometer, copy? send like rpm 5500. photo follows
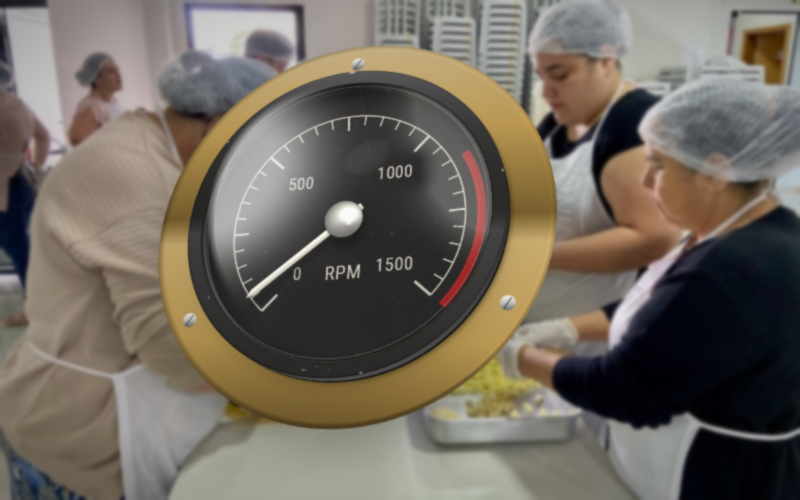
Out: rpm 50
